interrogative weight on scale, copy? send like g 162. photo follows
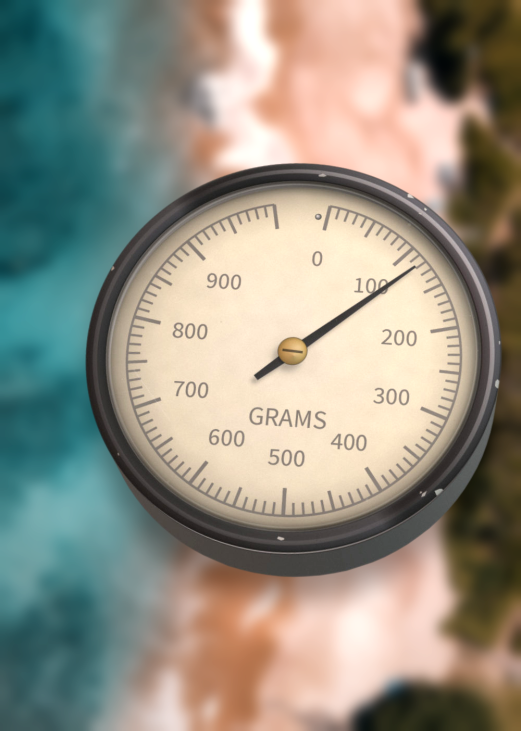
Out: g 120
